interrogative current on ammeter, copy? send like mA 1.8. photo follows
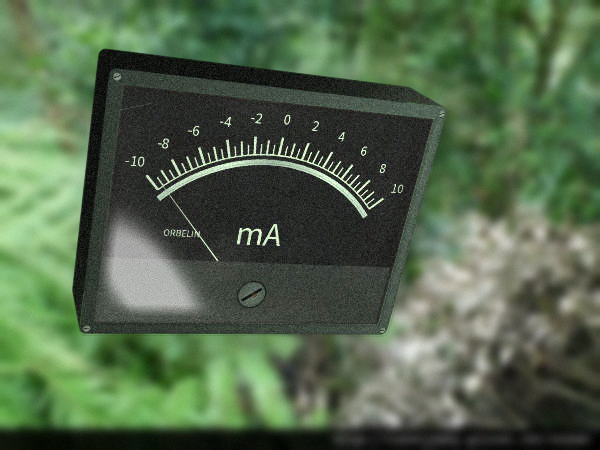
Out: mA -9.5
